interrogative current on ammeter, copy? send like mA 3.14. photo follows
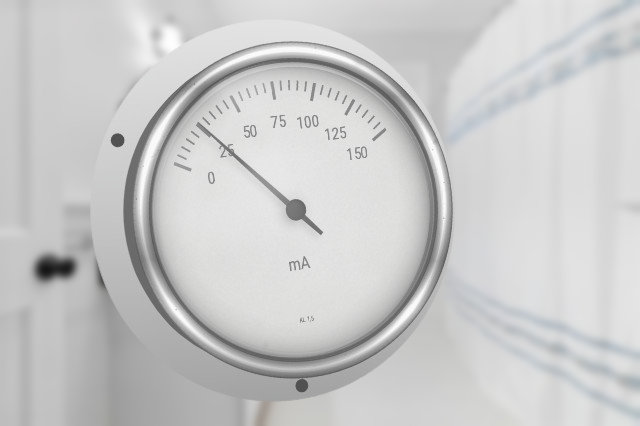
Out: mA 25
